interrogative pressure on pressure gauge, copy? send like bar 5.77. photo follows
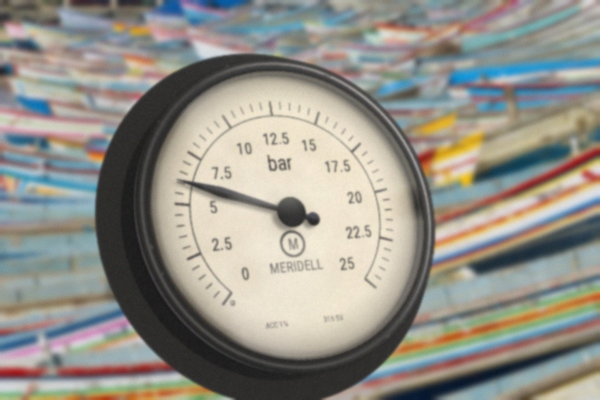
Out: bar 6
